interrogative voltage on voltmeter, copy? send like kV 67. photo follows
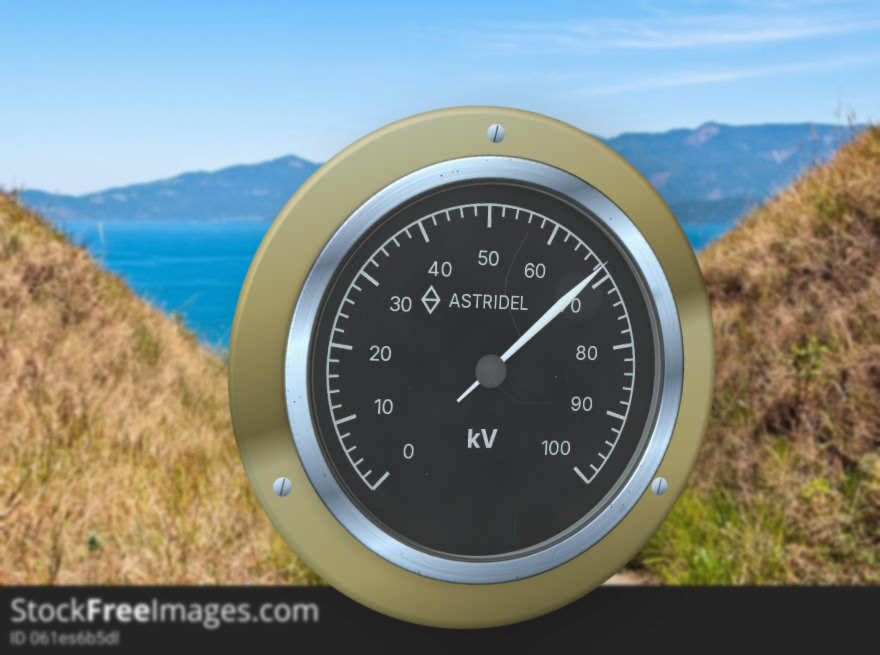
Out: kV 68
